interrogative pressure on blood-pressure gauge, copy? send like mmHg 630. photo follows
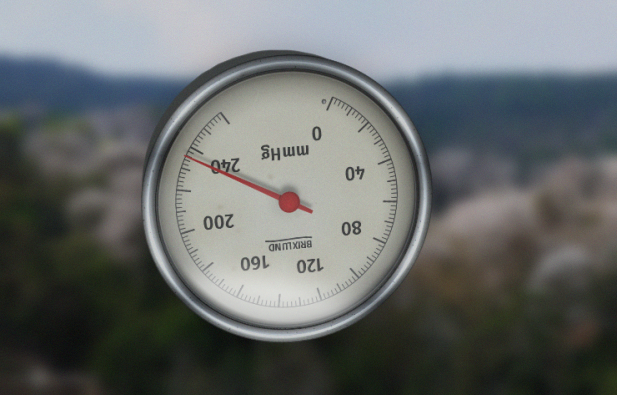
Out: mmHg 236
